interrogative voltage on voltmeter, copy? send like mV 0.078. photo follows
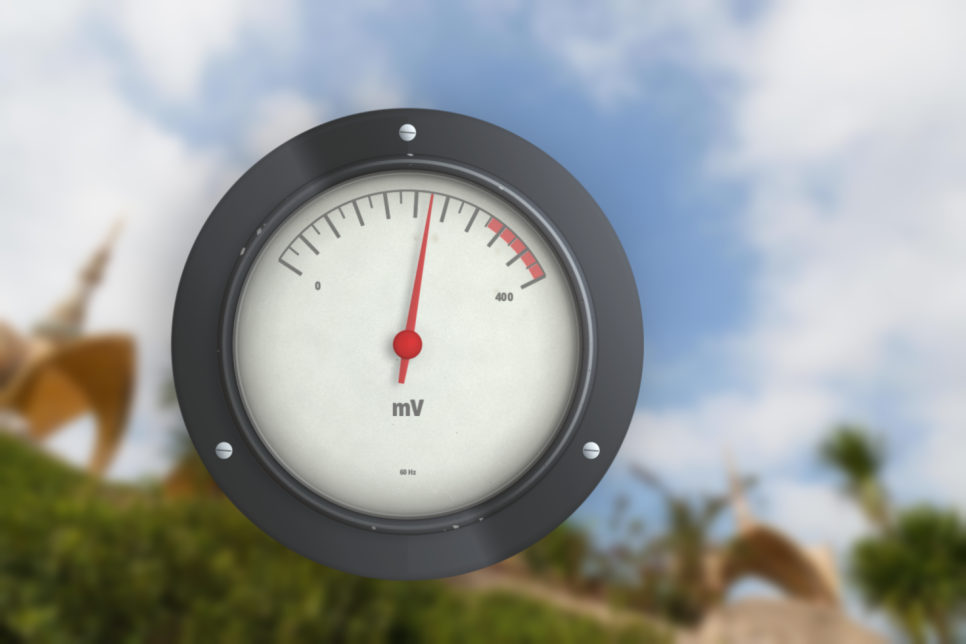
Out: mV 220
